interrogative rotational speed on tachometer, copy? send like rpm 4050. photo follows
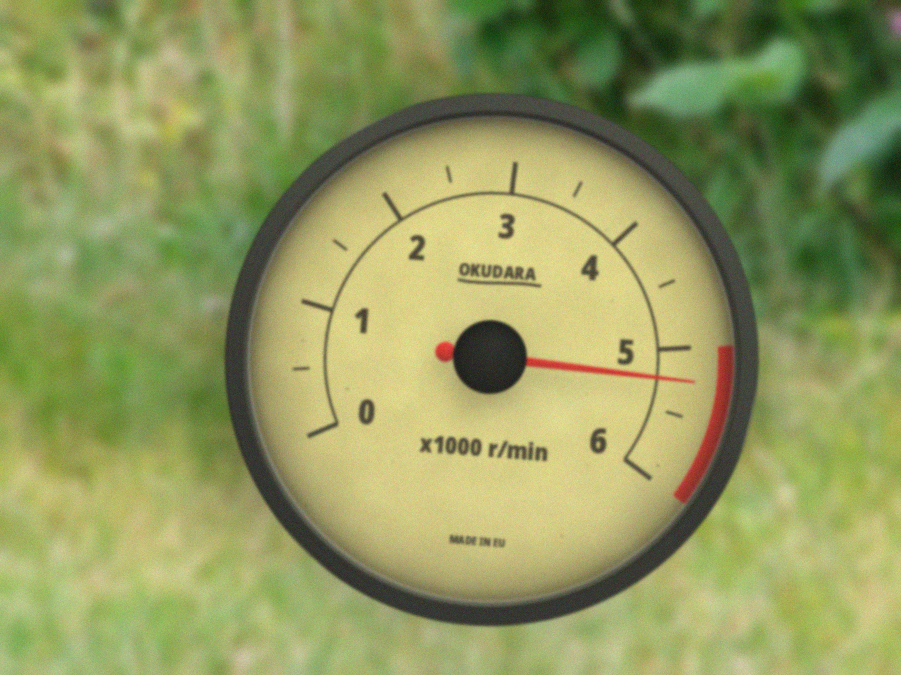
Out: rpm 5250
